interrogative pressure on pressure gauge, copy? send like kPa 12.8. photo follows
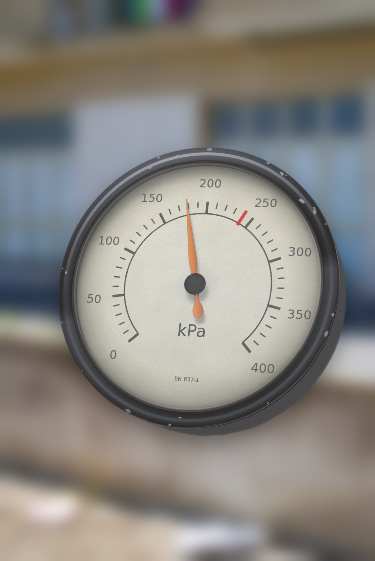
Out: kPa 180
